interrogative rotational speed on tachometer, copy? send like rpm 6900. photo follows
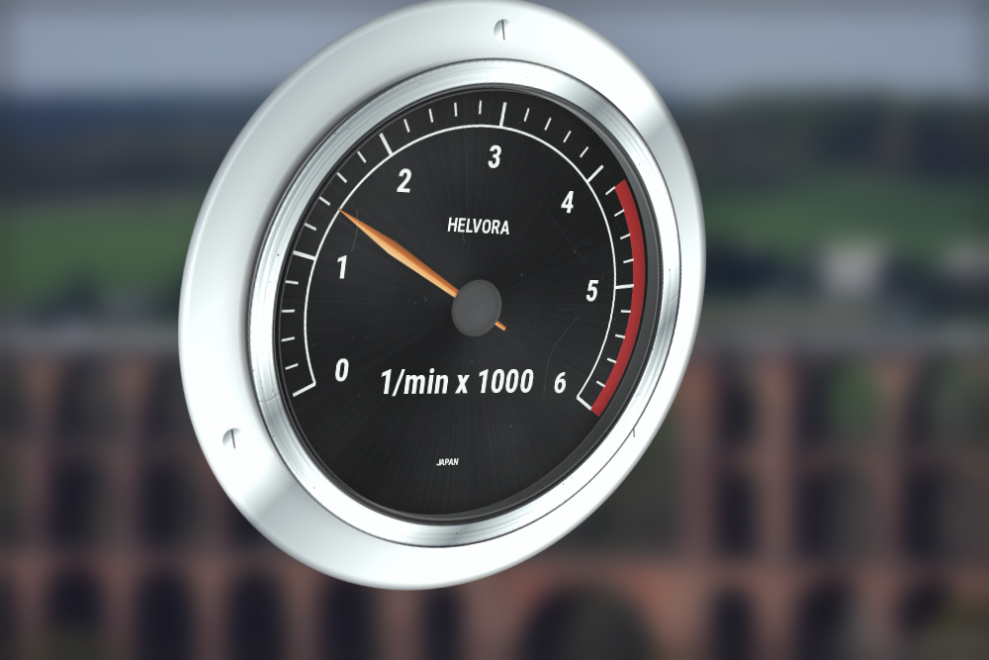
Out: rpm 1400
